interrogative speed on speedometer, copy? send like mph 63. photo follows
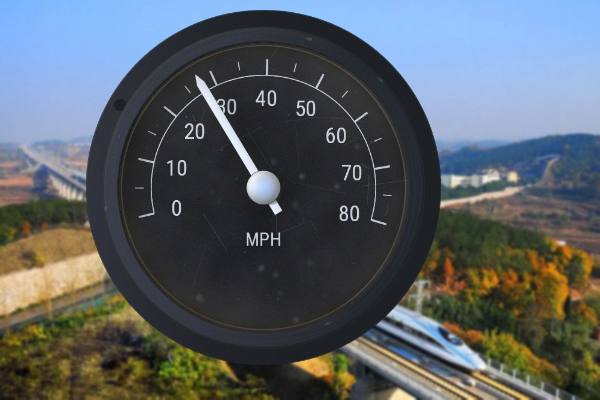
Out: mph 27.5
